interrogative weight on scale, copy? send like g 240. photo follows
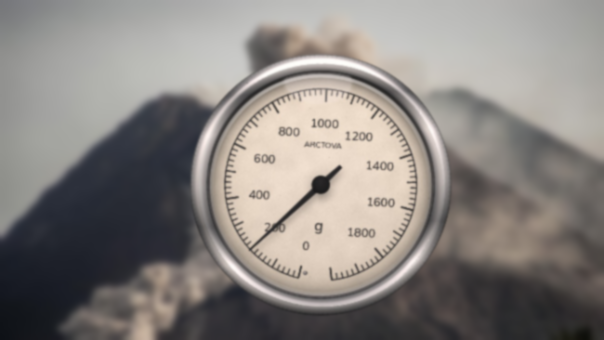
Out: g 200
